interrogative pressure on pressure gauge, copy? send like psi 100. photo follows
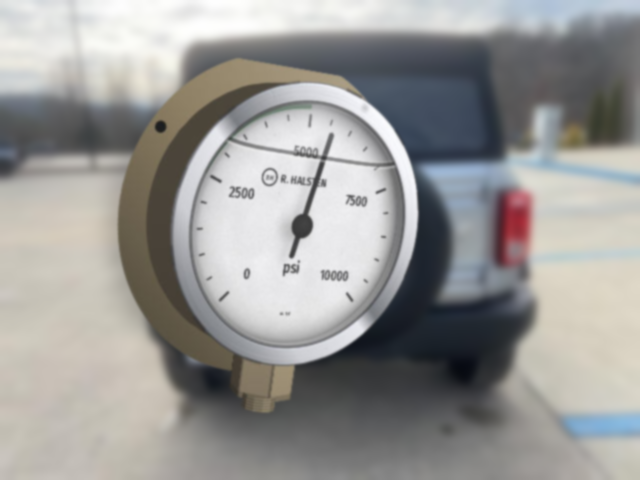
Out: psi 5500
